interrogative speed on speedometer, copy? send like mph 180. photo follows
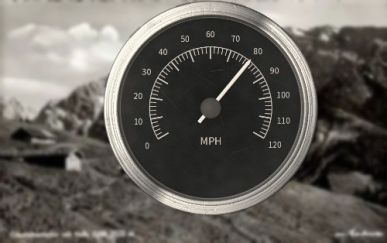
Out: mph 80
